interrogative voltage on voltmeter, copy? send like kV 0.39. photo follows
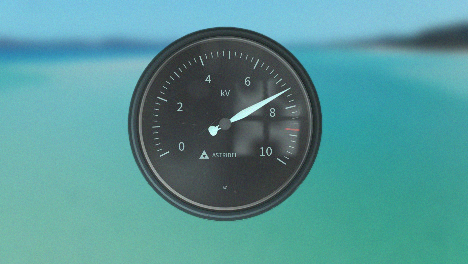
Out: kV 7.4
